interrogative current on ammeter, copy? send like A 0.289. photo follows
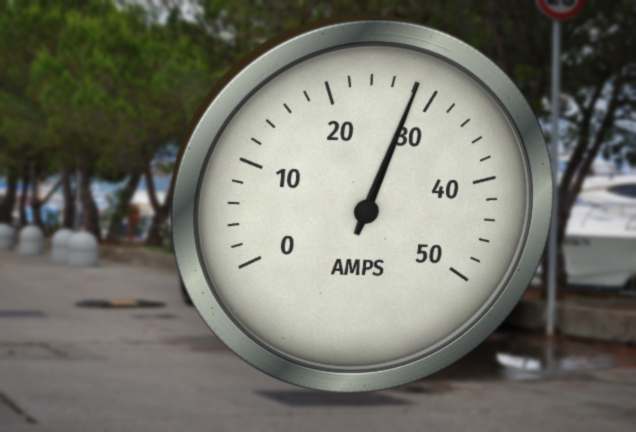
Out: A 28
